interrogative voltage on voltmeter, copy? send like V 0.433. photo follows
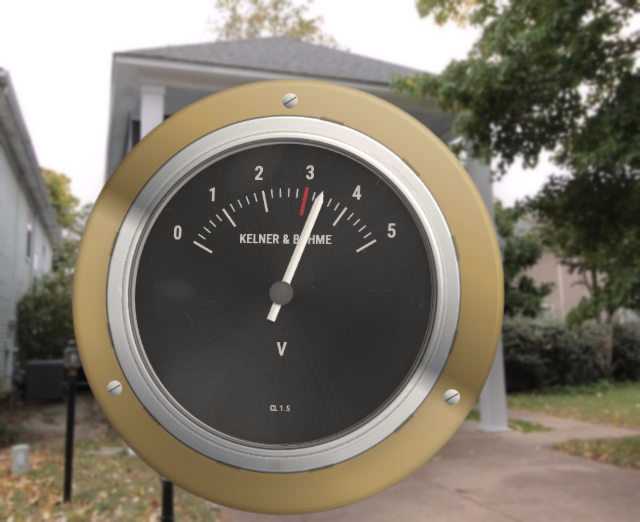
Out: V 3.4
